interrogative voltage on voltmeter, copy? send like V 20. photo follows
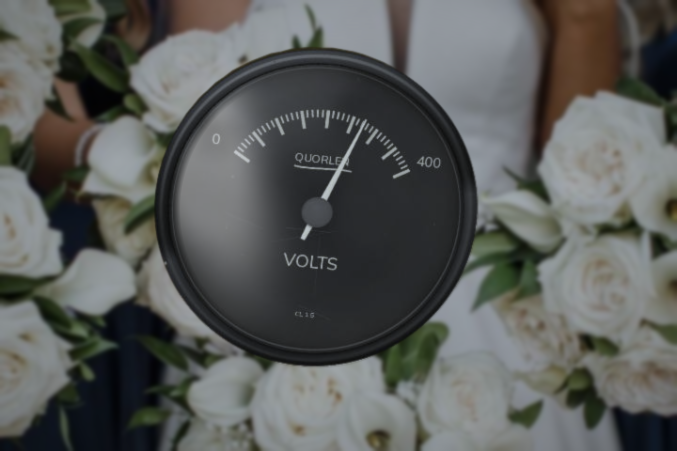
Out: V 270
